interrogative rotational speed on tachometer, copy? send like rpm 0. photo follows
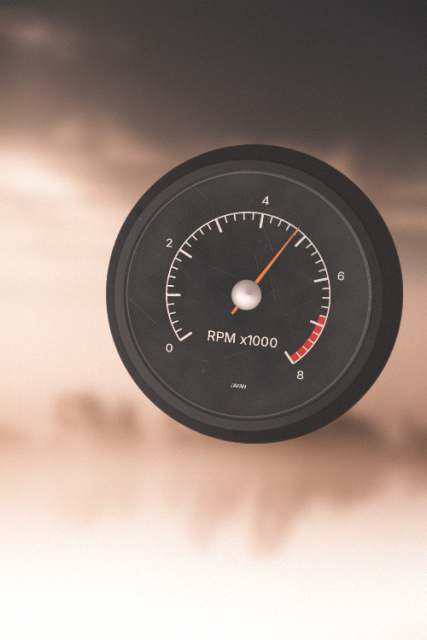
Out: rpm 4800
